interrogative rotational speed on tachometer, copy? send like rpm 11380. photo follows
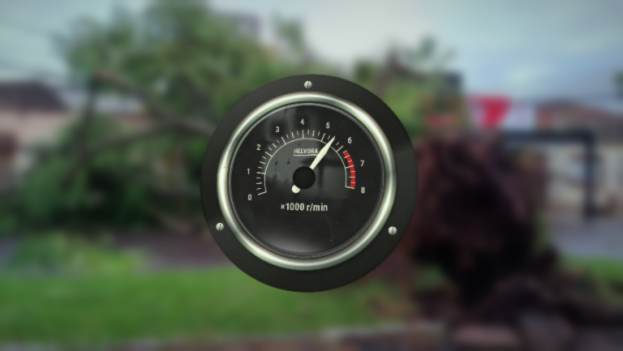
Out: rpm 5500
